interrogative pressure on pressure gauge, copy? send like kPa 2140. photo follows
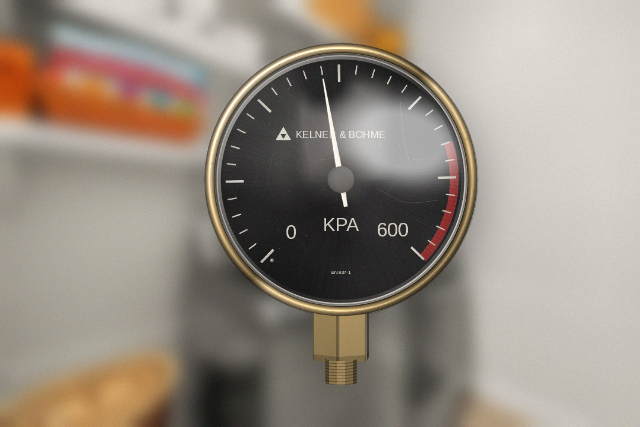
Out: kPa 280
